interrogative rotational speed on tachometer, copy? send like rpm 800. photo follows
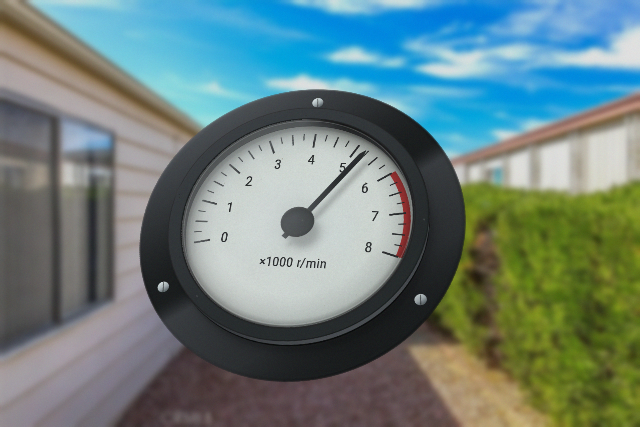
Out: rpm 5250
